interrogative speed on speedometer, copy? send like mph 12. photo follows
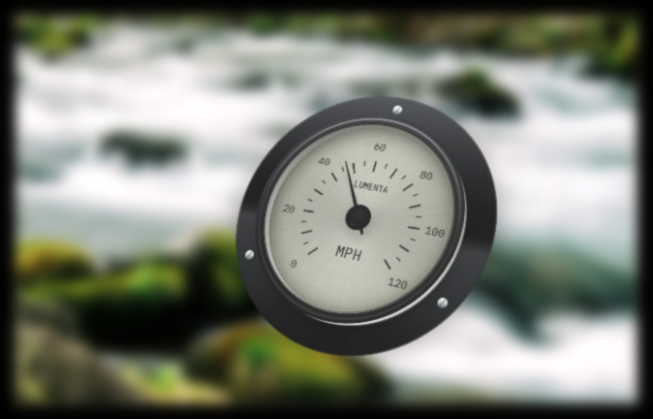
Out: mph 47.5
